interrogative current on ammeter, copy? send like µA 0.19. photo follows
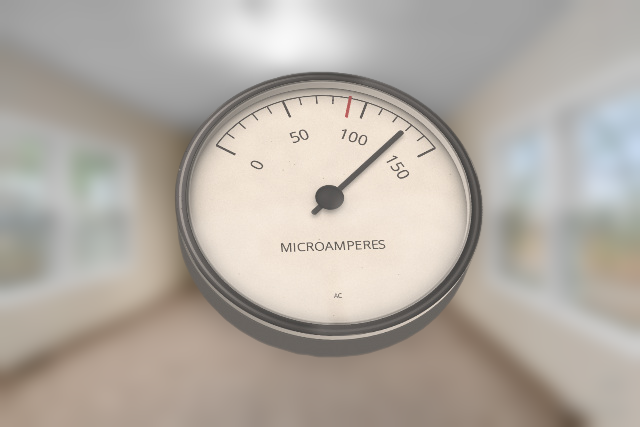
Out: µA 130
